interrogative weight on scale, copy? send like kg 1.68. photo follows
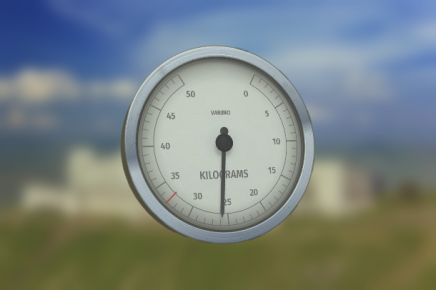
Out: kg 26
